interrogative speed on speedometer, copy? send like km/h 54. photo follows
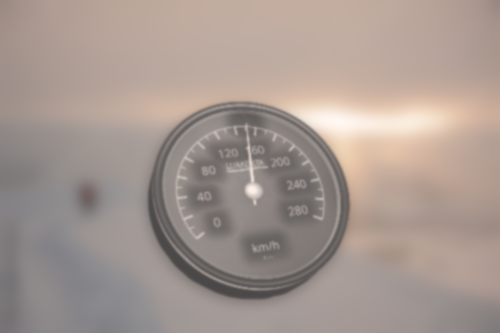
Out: km/h 150
